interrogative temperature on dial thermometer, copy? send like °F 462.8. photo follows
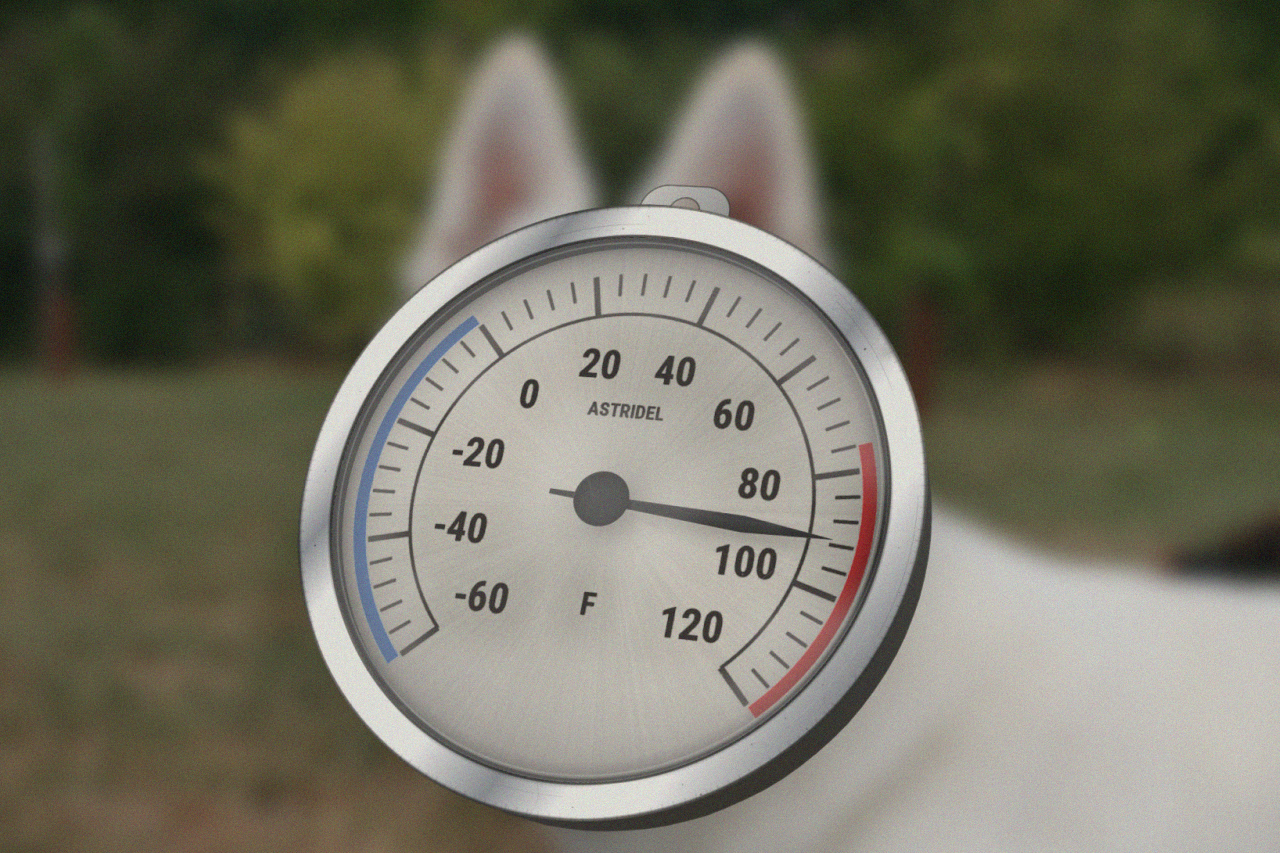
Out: °F 92
